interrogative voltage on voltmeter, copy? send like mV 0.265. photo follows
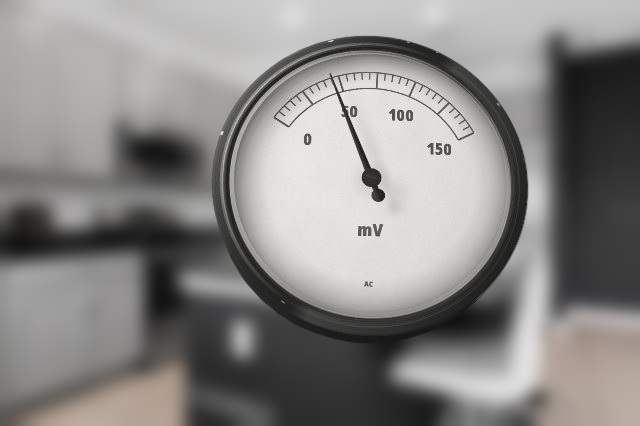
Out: mV 45
